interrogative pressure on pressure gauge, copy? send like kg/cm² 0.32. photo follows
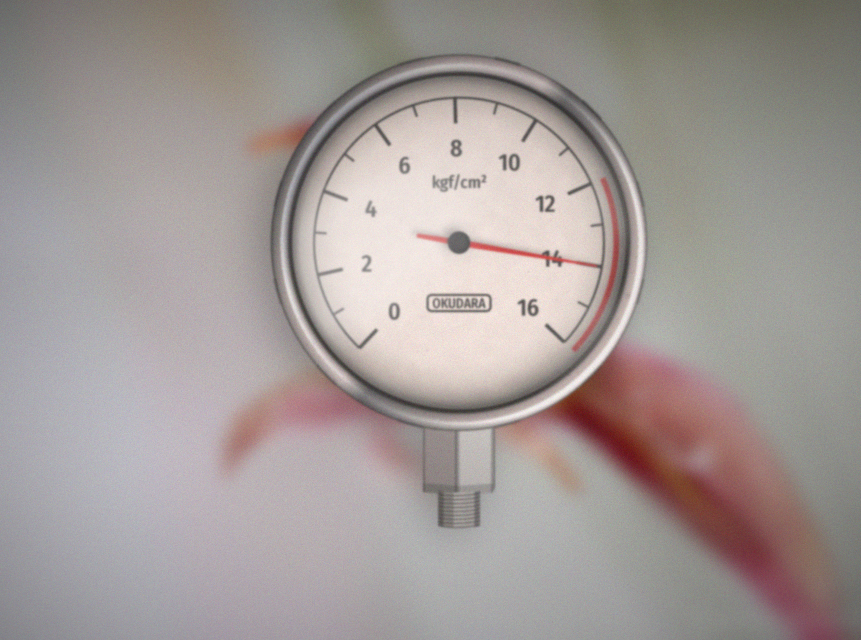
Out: kg/cm² 14
